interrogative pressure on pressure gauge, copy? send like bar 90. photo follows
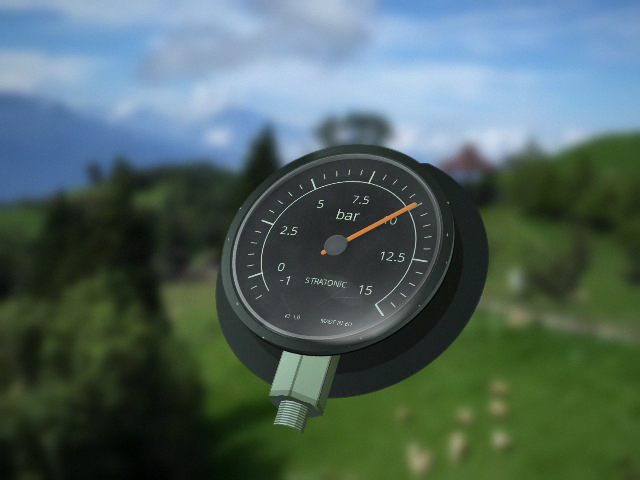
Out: bar 10
